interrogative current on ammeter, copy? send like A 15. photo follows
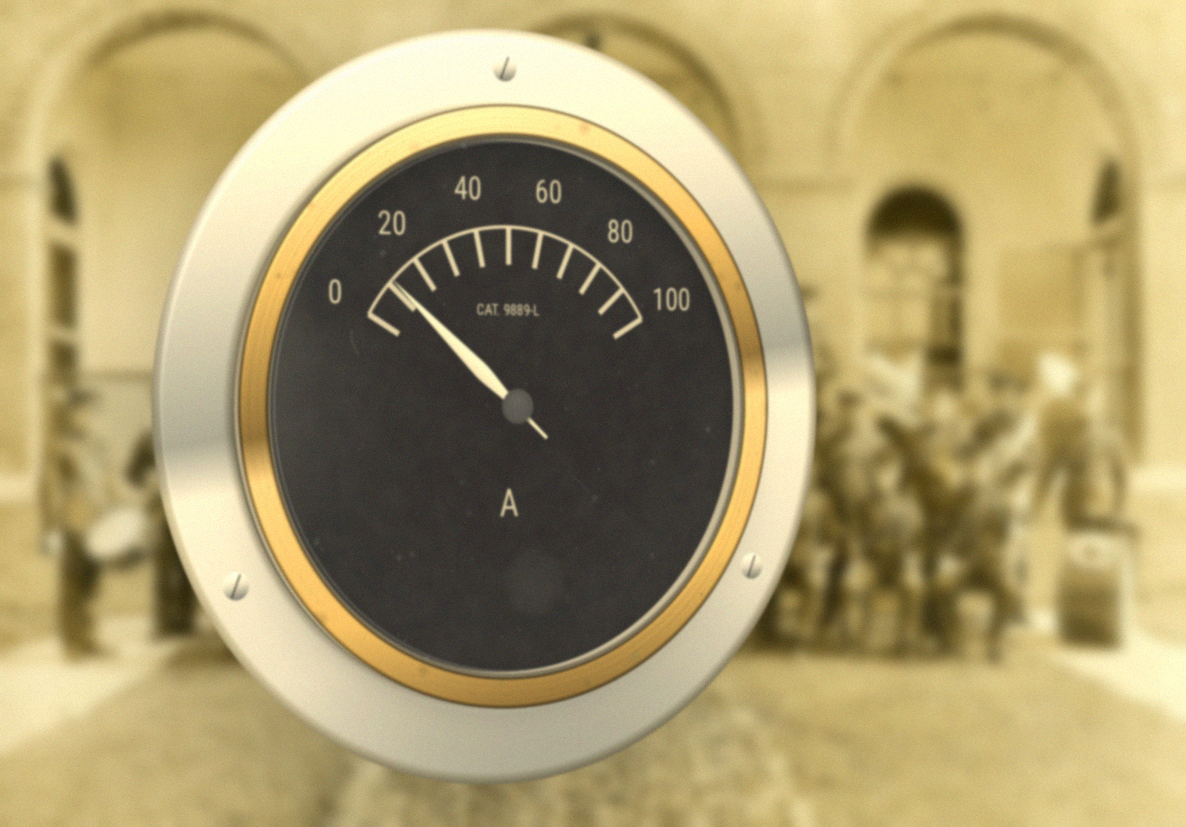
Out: A 10
